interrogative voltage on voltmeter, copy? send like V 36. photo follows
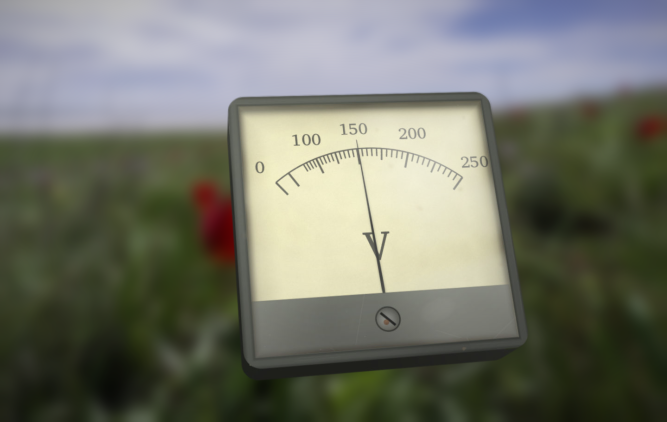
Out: V 150
